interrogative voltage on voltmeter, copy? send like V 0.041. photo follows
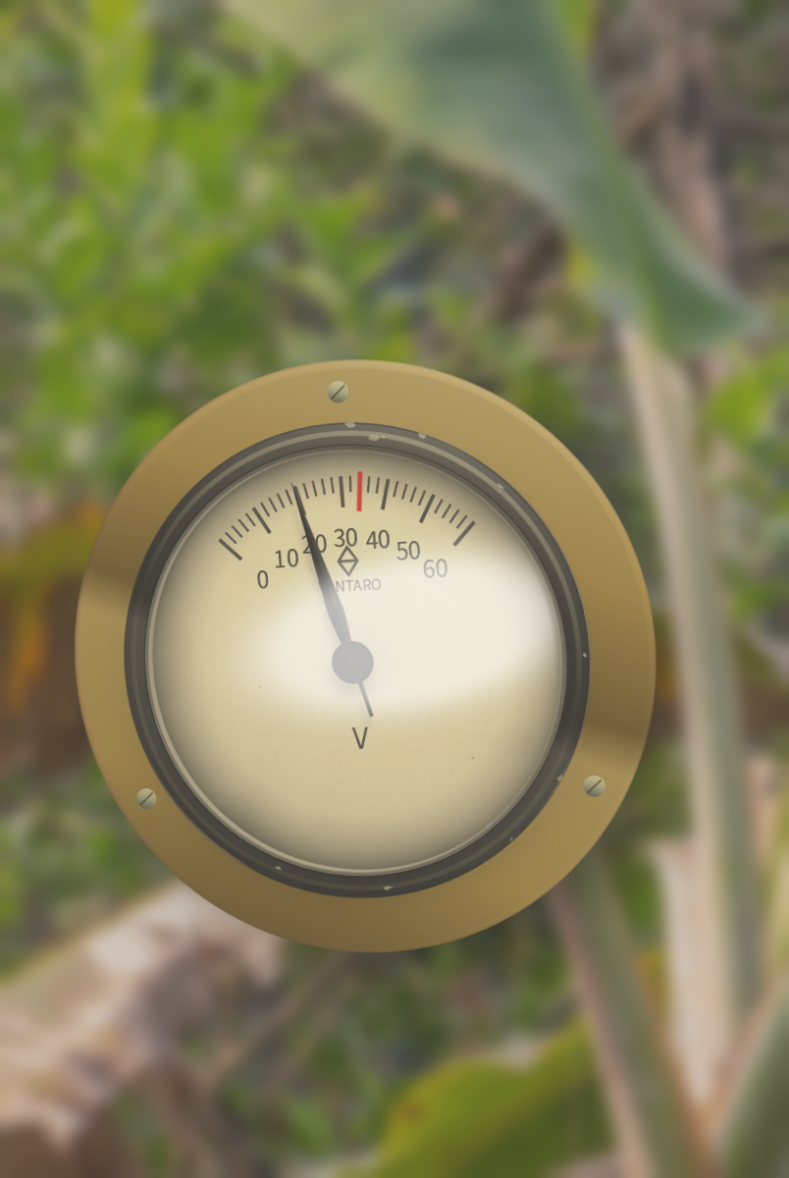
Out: V 20
